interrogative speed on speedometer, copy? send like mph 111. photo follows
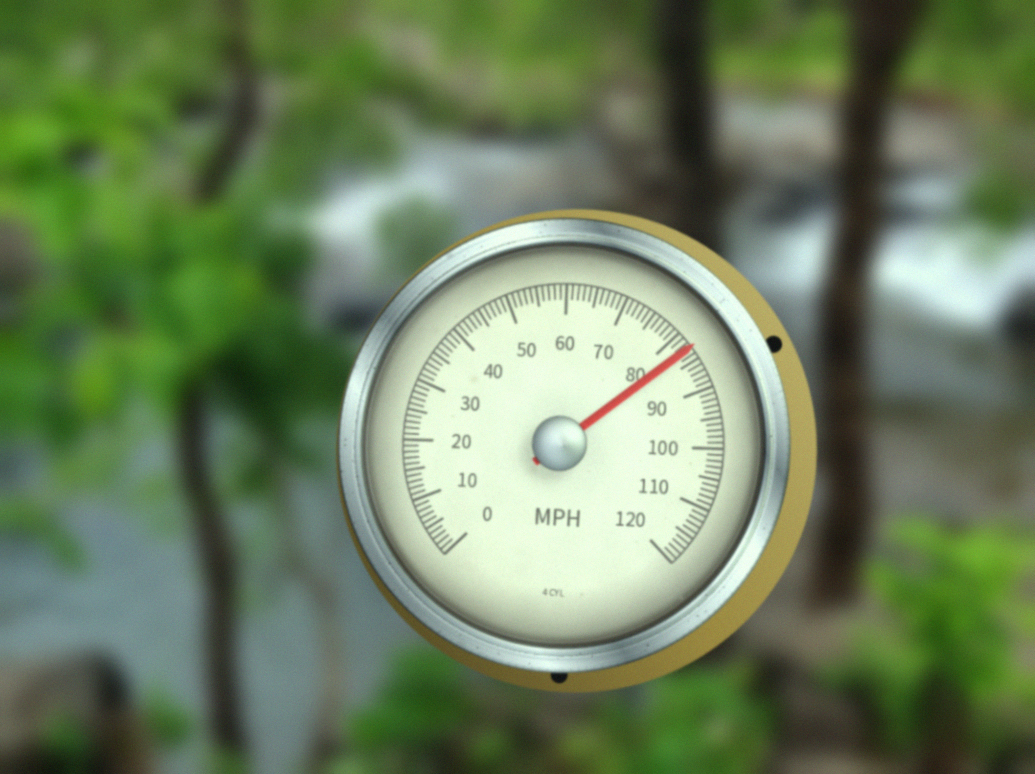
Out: mph 83
